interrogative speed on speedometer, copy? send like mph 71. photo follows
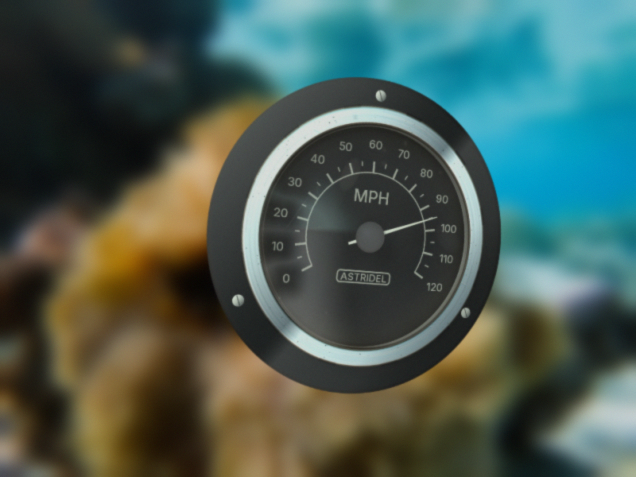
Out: mph 95
